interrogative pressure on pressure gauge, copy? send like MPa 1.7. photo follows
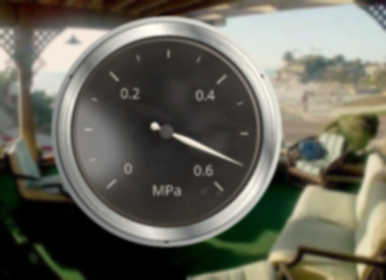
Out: MPa 0.55
